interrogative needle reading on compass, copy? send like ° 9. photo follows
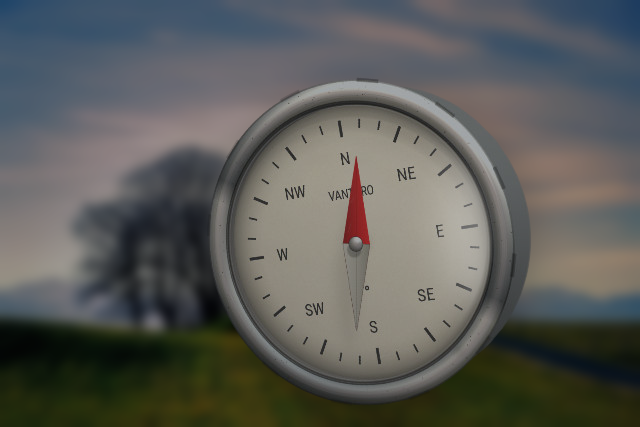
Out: ° 10
